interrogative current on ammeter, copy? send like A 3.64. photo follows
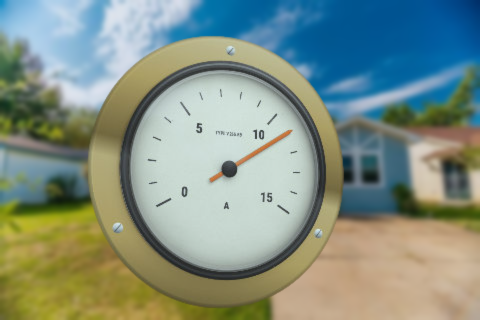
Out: A 11
